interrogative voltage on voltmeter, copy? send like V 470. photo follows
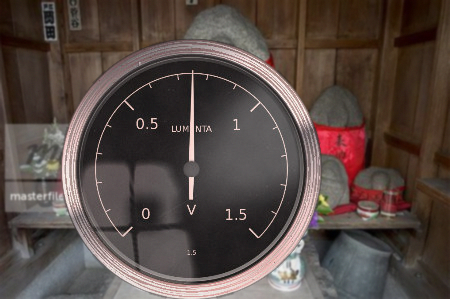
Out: V 0.75
